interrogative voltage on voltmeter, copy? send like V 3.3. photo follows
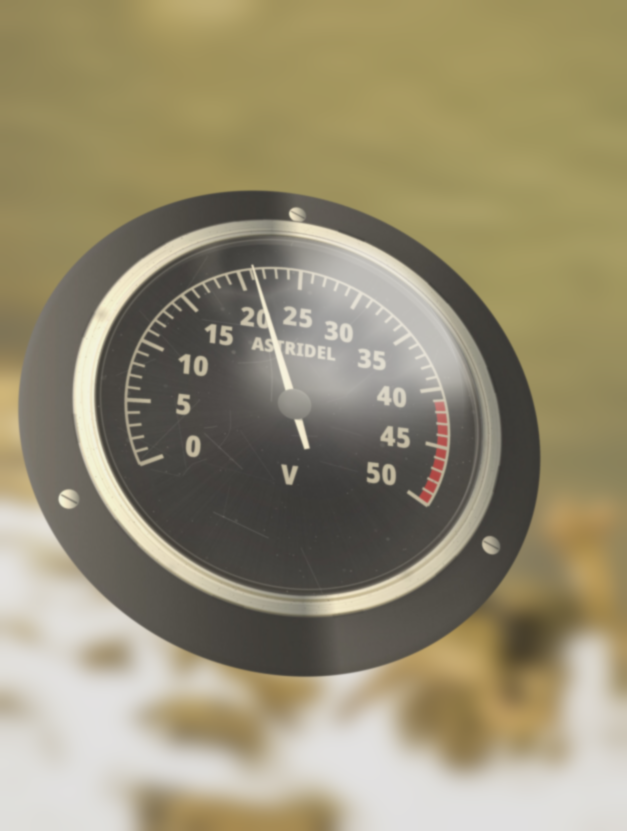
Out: V 21
